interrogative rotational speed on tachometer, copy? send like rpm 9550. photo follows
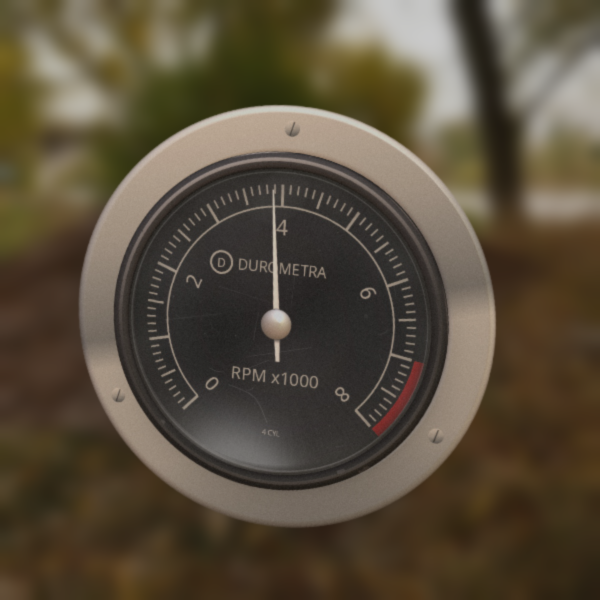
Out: rpm 3900
